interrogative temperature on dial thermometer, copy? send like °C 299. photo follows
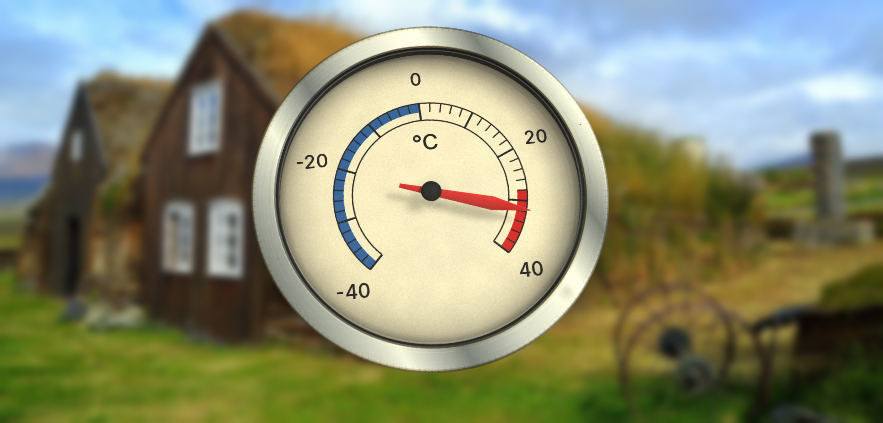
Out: °C 32
